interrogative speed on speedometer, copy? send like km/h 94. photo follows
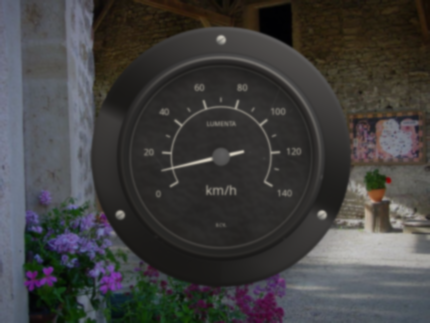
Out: km/h 10
